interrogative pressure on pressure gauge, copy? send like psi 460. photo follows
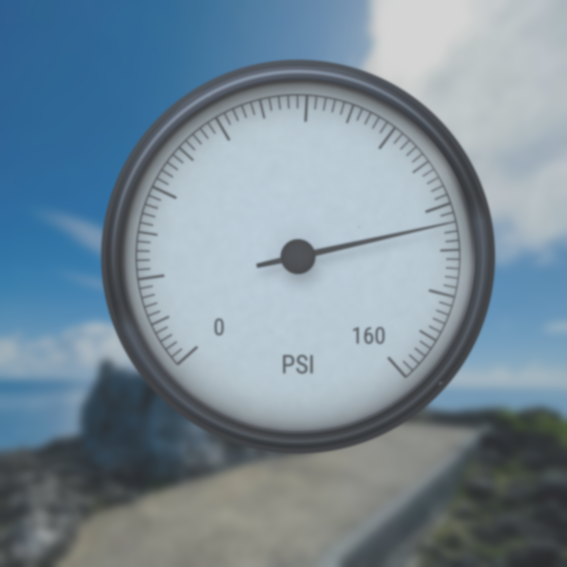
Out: psi 124
